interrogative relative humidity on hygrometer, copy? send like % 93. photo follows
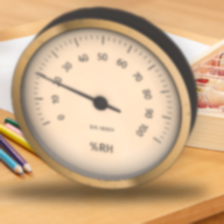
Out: % 20
